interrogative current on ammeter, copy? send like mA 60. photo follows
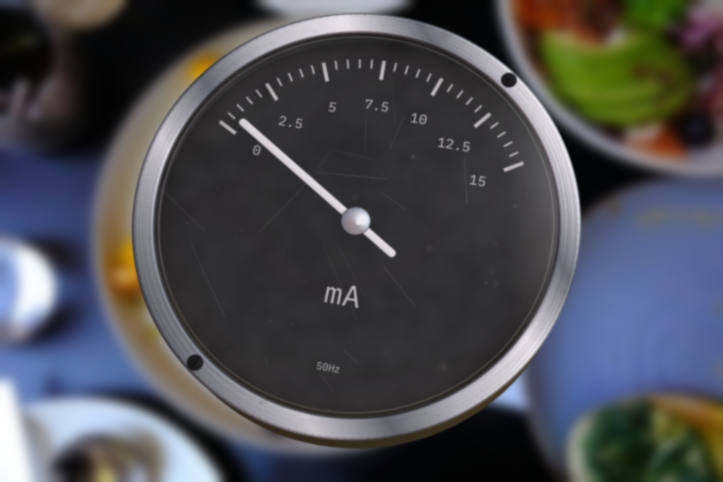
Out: mA 0.5
